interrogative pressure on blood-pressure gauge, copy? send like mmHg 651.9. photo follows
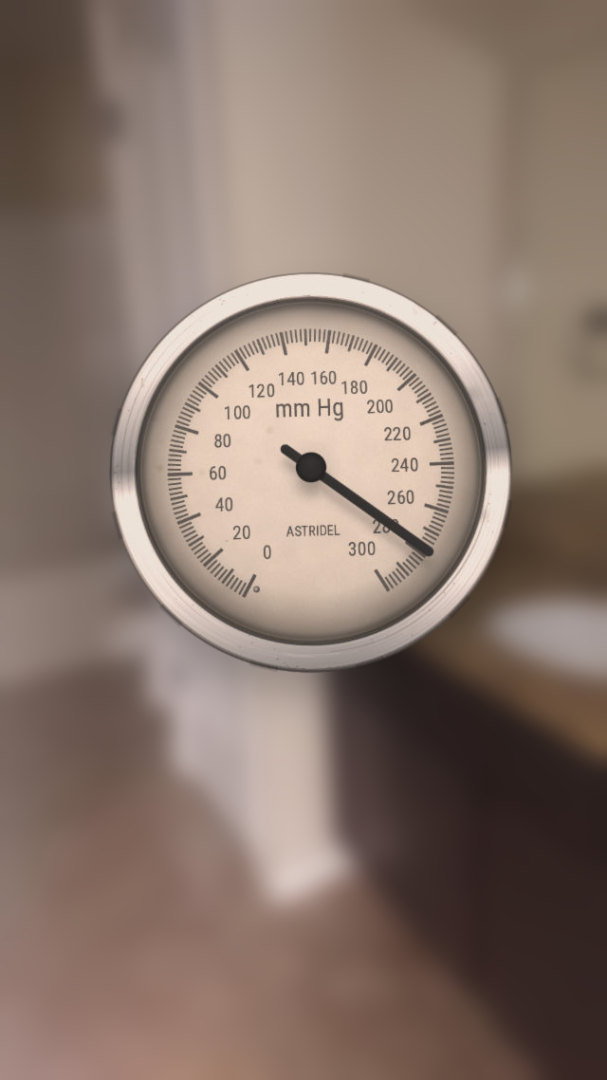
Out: mmHg 278
